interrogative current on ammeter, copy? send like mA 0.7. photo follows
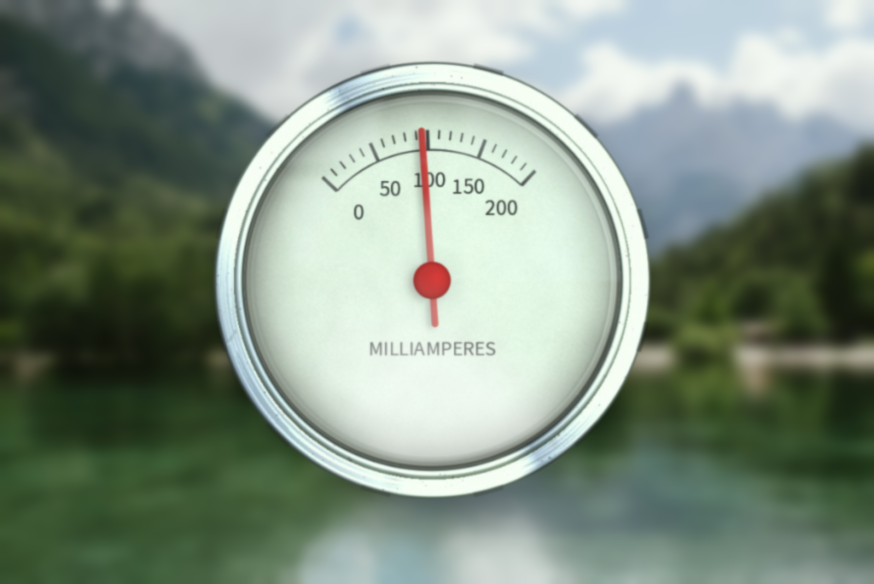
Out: mA 95
